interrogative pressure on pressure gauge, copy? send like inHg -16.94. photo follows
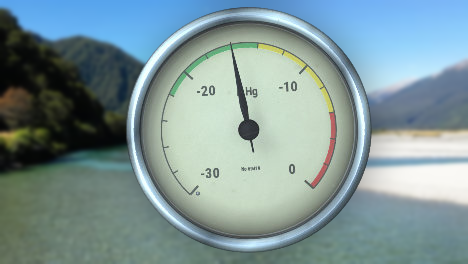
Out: inHg -16
